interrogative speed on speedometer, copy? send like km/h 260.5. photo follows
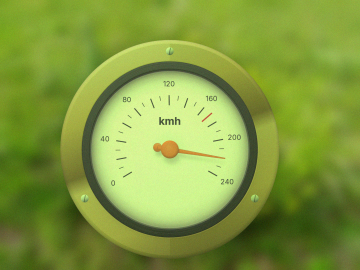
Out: km/h 220
